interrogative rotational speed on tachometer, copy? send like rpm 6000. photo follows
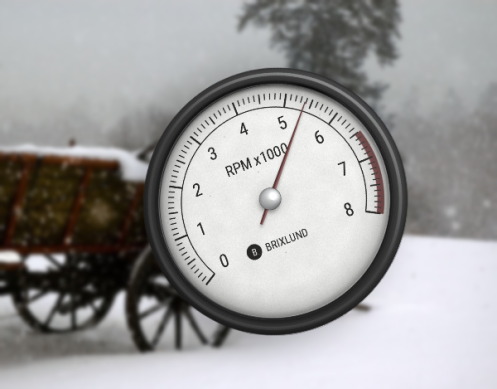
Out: rpm 5400
